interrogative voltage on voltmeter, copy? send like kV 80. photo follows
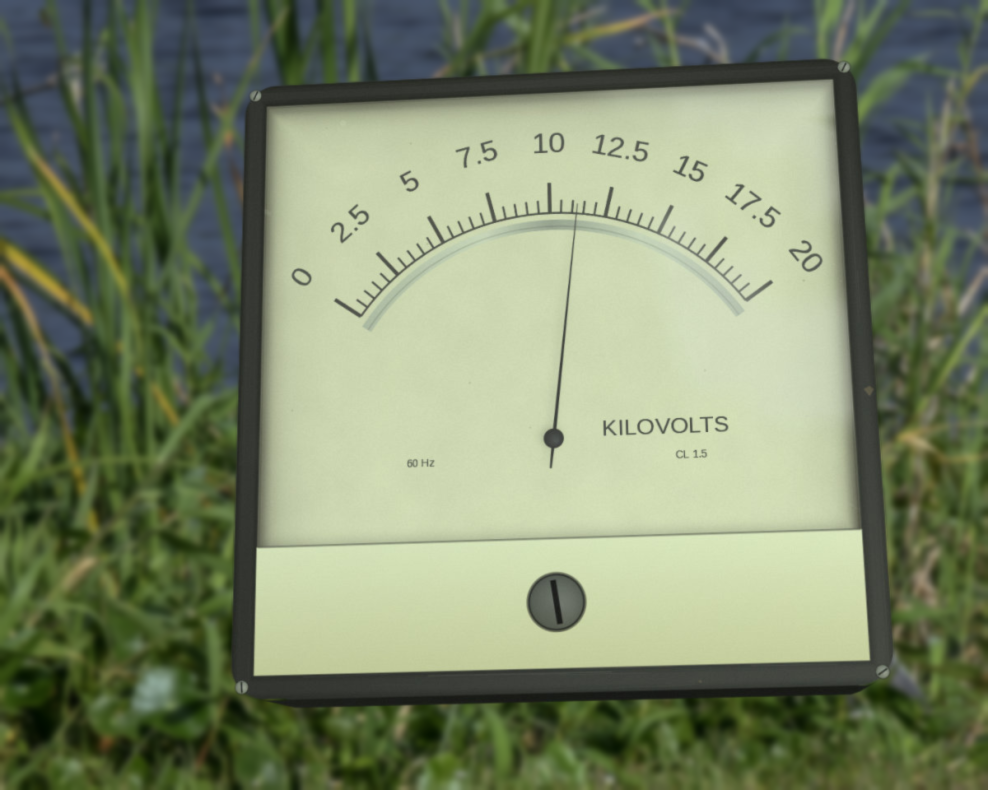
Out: kV 11.25
